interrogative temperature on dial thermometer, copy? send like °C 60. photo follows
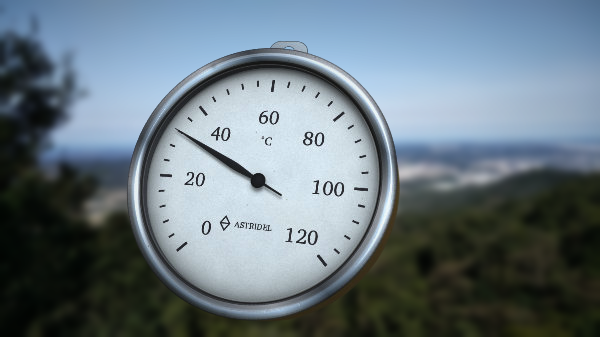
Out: °C 32
